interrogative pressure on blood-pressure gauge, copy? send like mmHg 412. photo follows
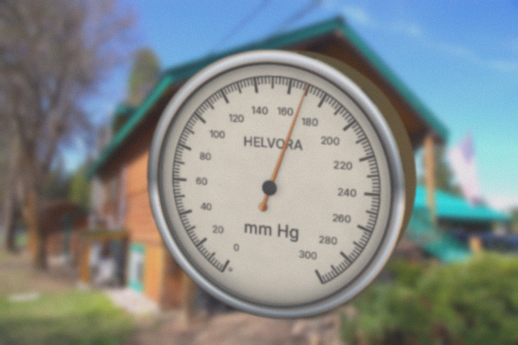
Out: mmHg 170
